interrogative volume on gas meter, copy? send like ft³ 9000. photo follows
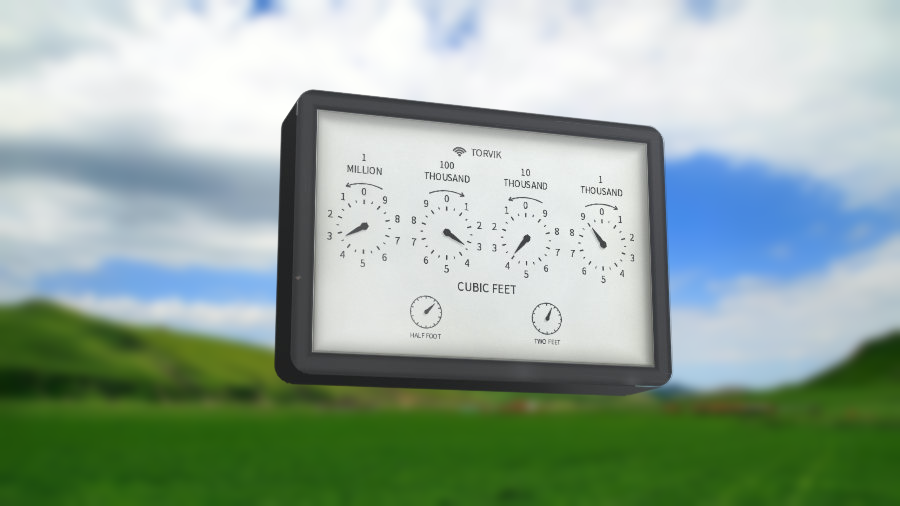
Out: ft³ 333900
